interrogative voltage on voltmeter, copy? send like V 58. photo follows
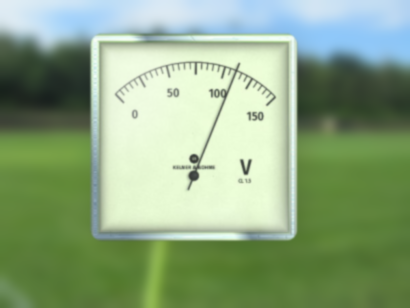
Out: V 110
